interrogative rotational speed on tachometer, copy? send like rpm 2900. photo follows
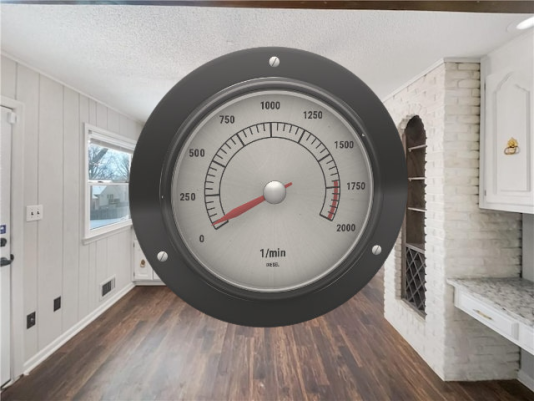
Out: rpm 50
